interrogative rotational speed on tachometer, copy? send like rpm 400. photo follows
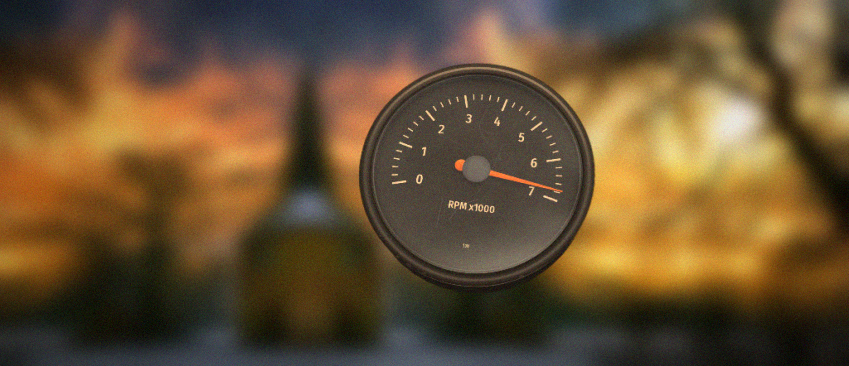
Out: rpm 6800
